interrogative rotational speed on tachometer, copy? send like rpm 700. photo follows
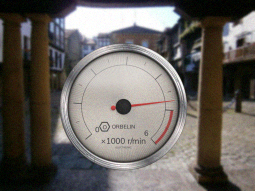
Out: rpm 4750
